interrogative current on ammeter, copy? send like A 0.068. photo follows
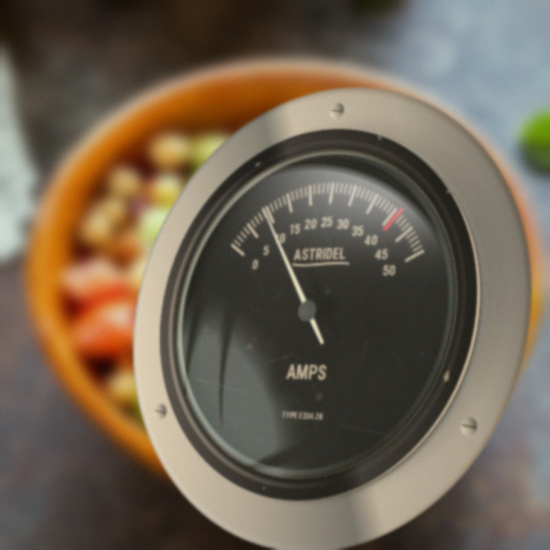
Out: A 10
